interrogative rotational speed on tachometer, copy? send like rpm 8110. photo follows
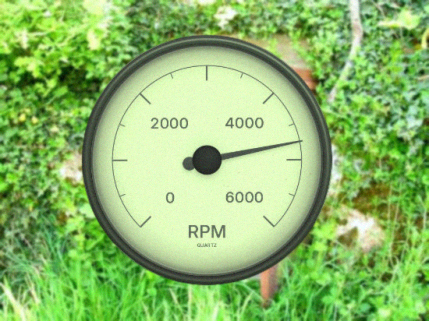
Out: rpm 4750
